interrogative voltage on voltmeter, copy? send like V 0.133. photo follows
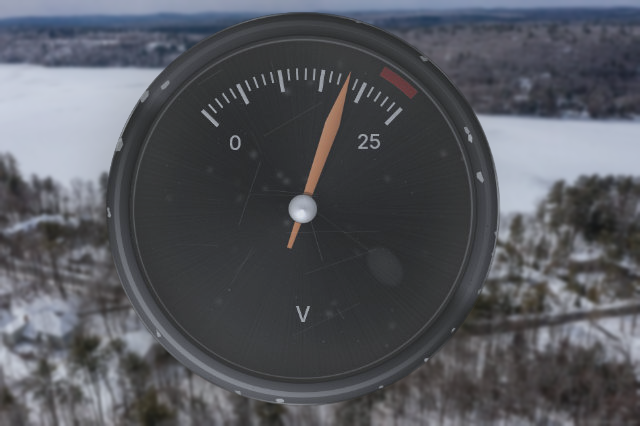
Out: V 18
